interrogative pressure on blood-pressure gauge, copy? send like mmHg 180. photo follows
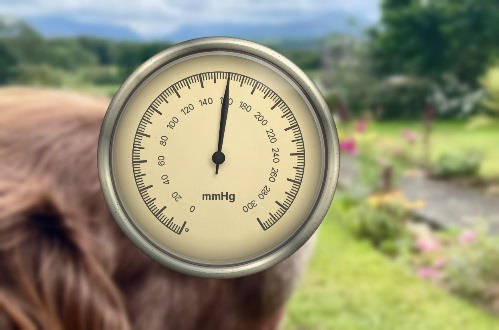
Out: mmHg 160
